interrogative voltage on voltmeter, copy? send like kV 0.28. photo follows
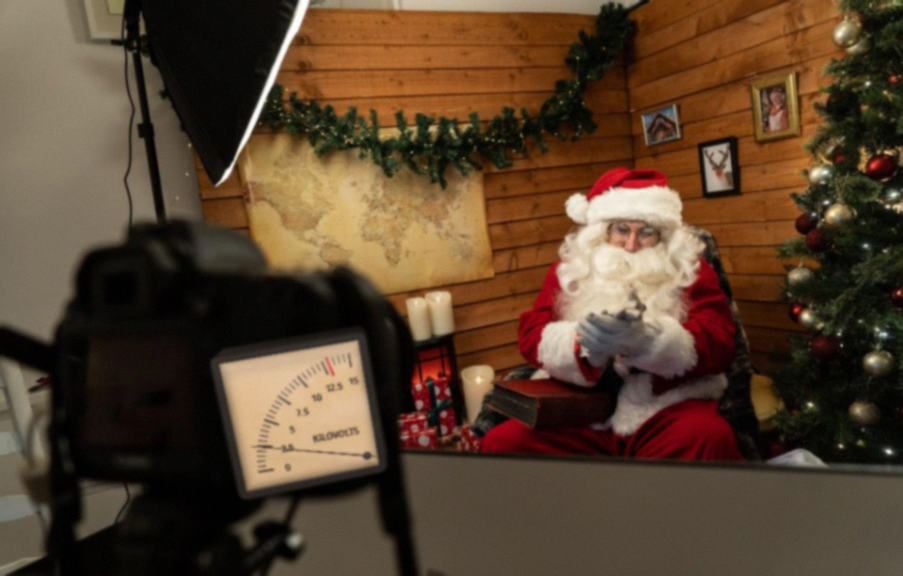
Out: kV 2.5
